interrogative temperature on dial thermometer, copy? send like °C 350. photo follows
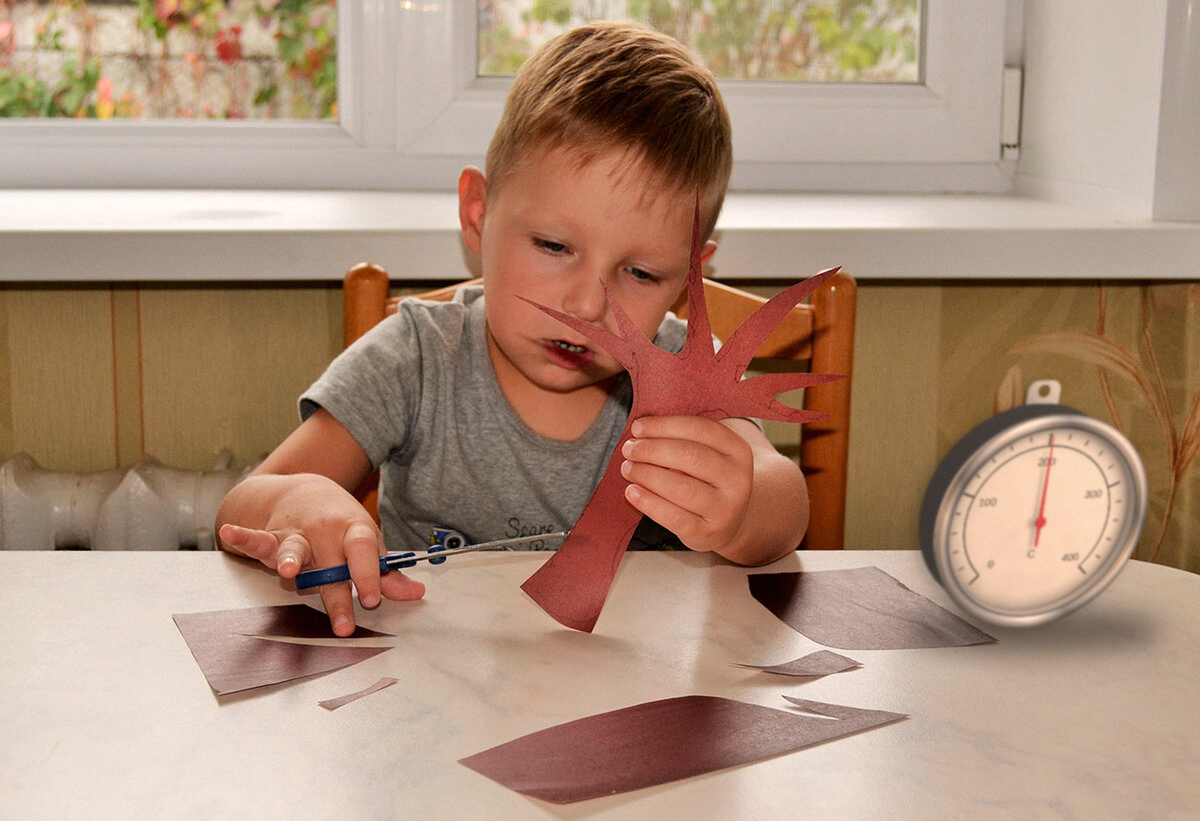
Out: °C 200
